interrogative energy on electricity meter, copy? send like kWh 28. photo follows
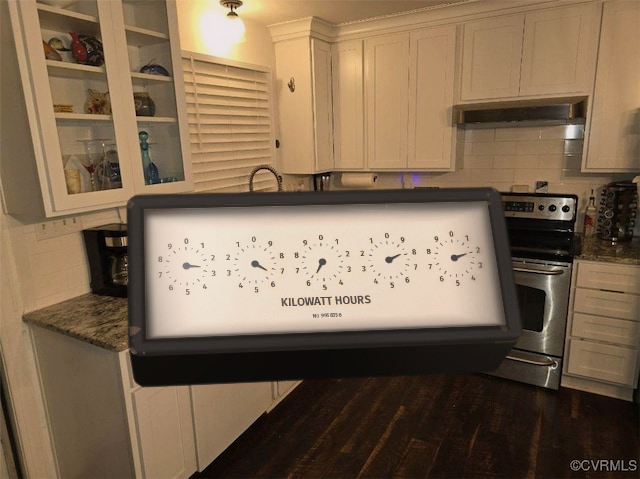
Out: kWh 26582
